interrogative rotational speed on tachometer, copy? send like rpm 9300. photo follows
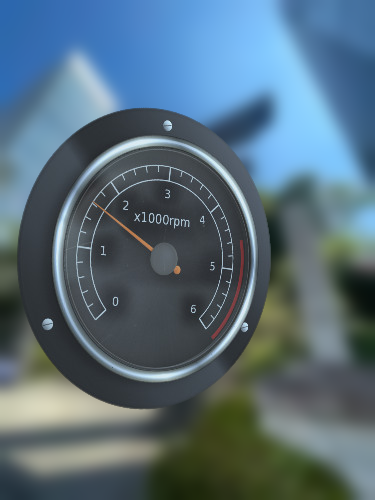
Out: rpm 1600
